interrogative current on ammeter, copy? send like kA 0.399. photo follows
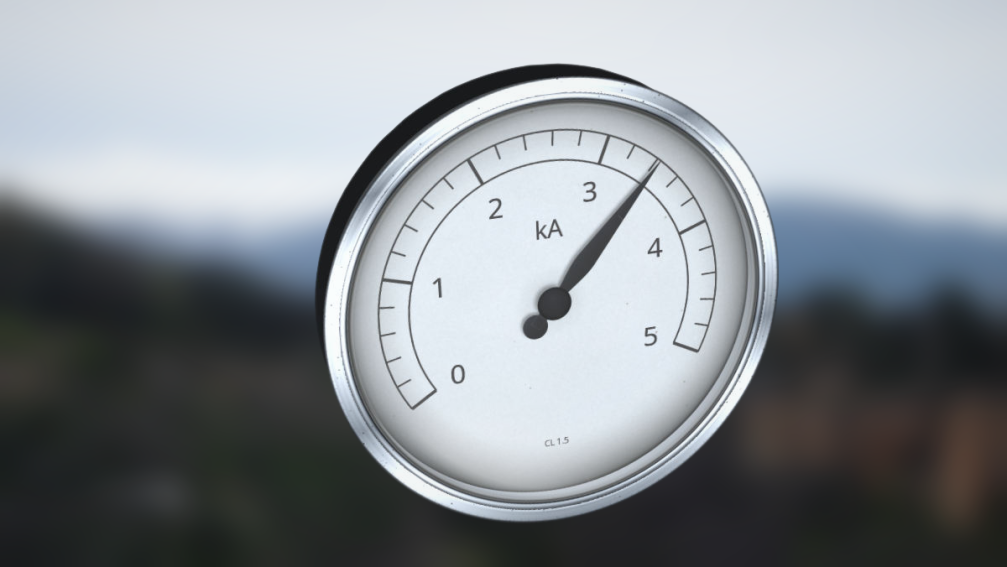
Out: kA 3.4
